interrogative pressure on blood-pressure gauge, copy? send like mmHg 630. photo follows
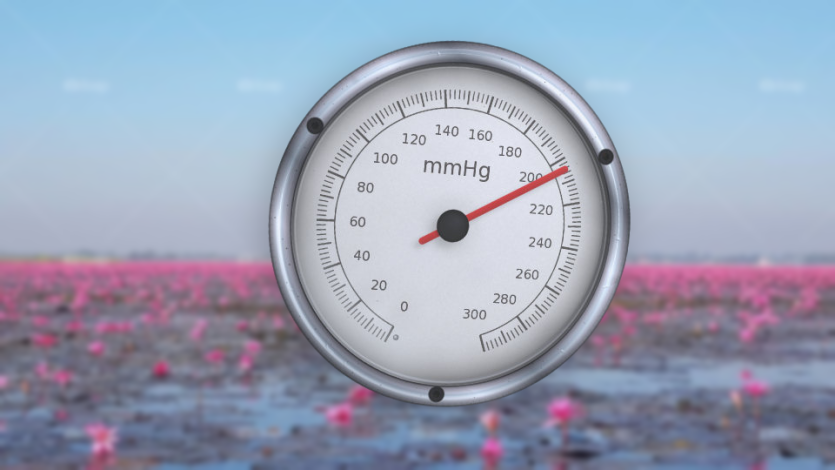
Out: mmHg 204
